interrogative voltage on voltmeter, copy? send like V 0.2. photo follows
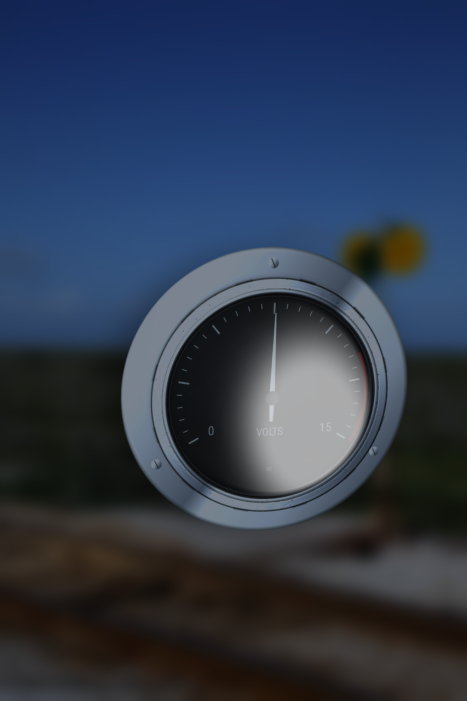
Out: V 7.5
